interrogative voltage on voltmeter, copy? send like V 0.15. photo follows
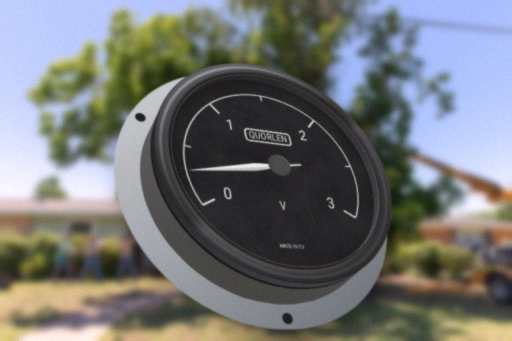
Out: V 0.25
